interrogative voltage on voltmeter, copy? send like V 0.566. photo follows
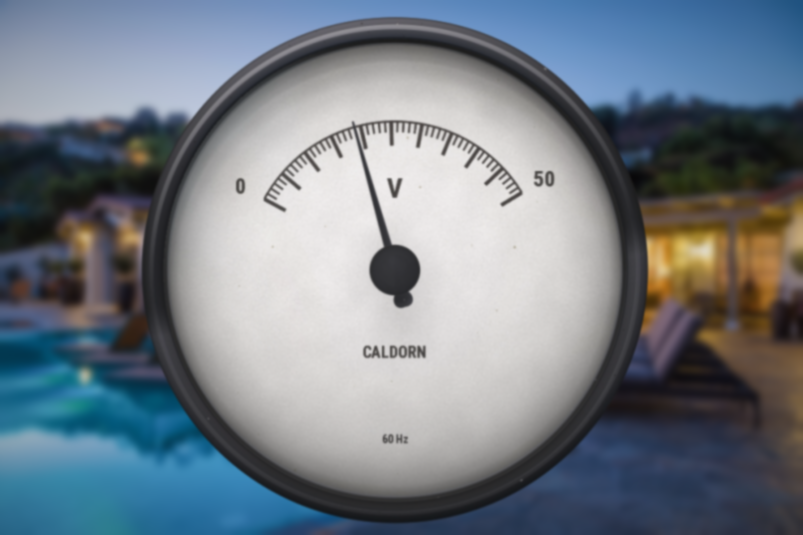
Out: V 19
